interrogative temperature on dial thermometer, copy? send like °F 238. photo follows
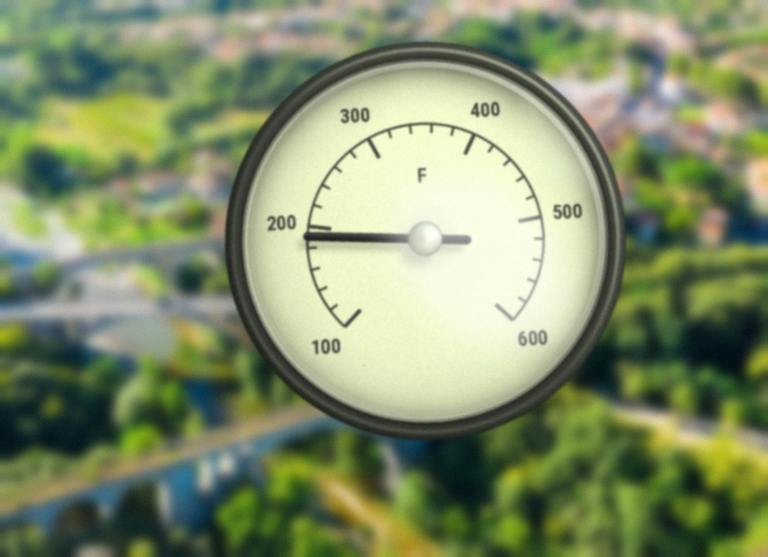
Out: °F 190
